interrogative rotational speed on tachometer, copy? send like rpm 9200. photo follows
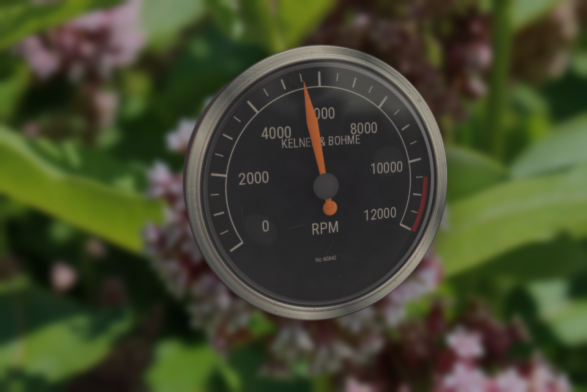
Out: rpm 5500
